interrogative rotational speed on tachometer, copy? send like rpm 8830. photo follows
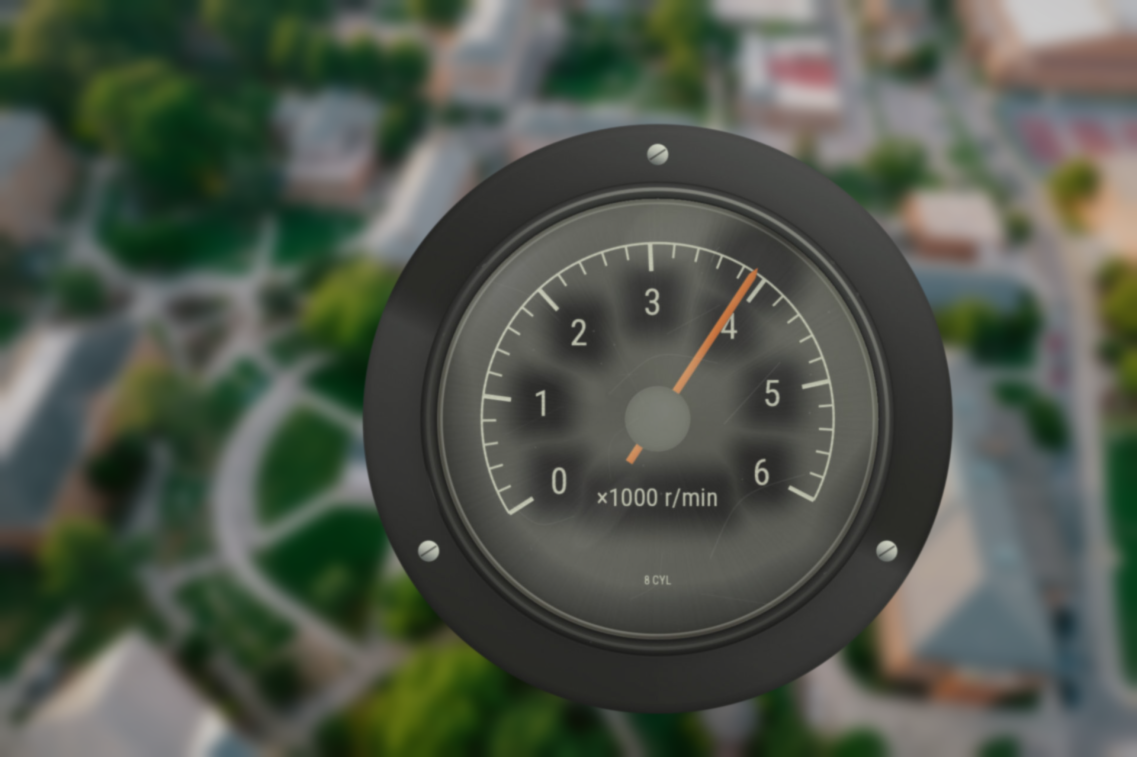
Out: rpm 3900
